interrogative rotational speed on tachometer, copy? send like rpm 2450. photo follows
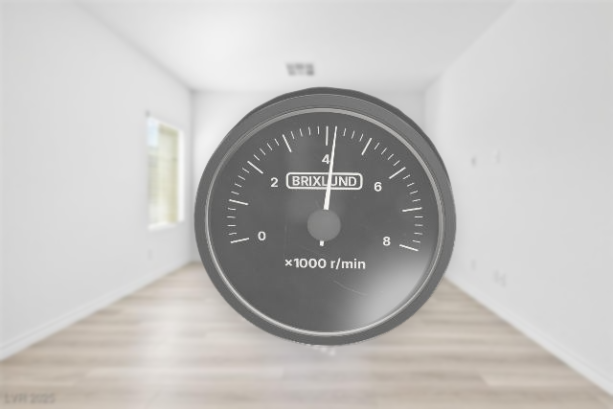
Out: rpm 4200
